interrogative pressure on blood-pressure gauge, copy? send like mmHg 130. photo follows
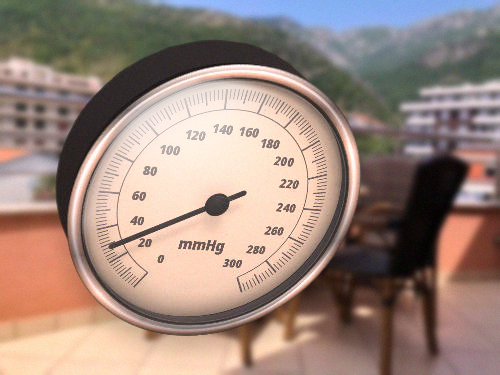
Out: mmHg 30
